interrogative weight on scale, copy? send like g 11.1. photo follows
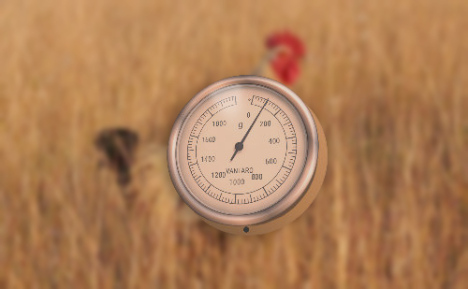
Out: g 100
